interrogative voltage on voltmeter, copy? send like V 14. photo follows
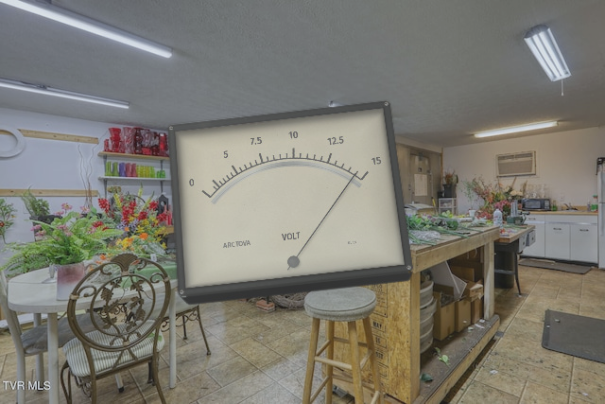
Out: V 14.5
